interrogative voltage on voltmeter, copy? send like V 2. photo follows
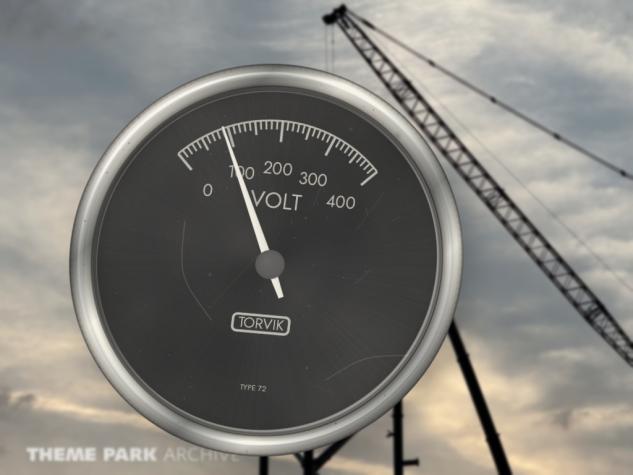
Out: V 90
